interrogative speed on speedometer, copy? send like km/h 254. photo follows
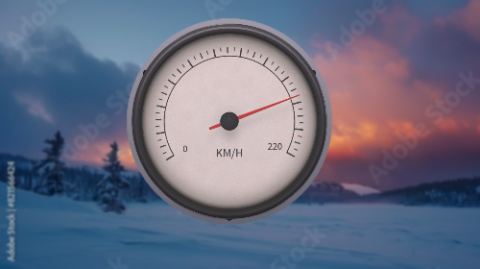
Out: km/h 175
